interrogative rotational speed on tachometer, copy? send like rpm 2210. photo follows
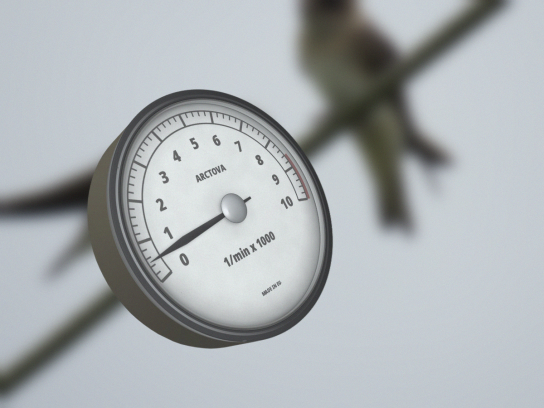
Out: rpm 500
